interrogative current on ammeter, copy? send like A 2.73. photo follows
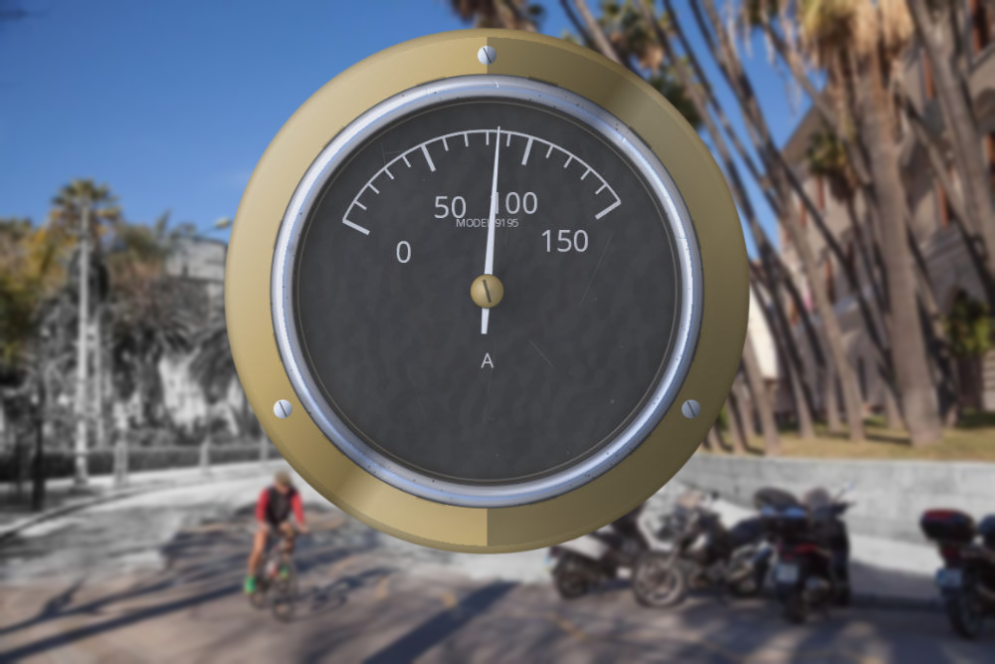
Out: A 85
